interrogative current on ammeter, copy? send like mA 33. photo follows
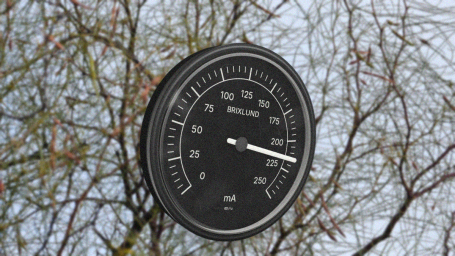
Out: mA 215
